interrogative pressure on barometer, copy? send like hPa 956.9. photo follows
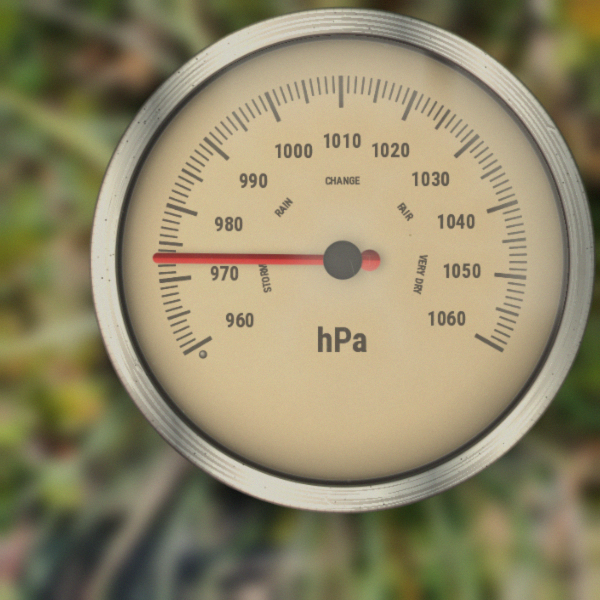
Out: hPa 973
